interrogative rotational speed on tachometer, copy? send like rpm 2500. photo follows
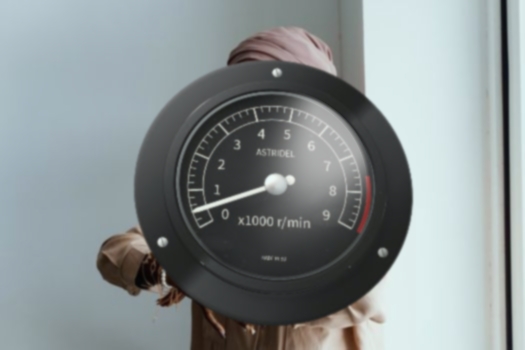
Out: rpm 400
